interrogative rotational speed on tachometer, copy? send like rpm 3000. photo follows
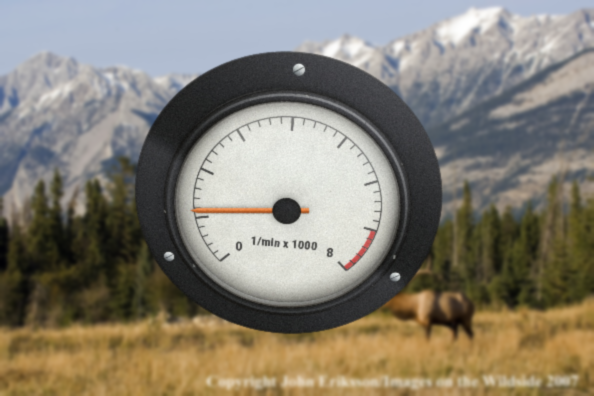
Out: rpm 1200
